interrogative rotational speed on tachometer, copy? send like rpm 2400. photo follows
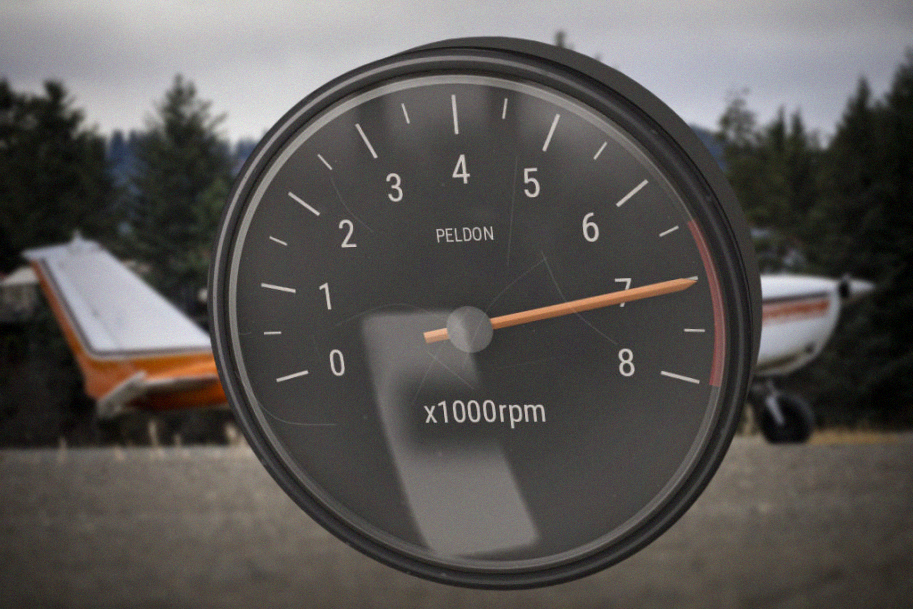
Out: rpm 7000
